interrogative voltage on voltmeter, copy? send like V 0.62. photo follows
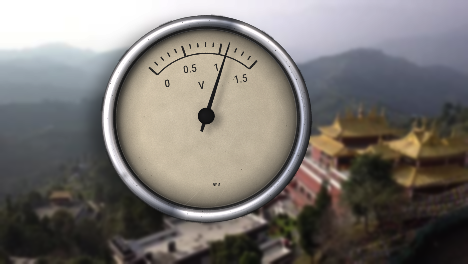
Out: V 1.1
